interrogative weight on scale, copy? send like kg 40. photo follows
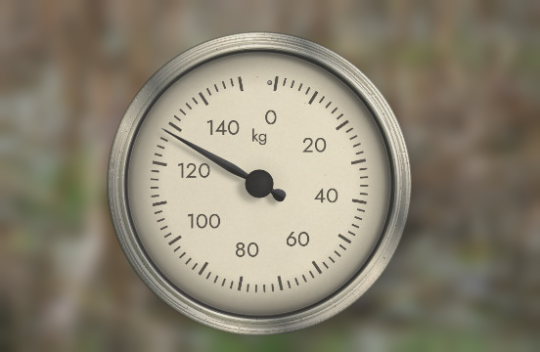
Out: kg 128
